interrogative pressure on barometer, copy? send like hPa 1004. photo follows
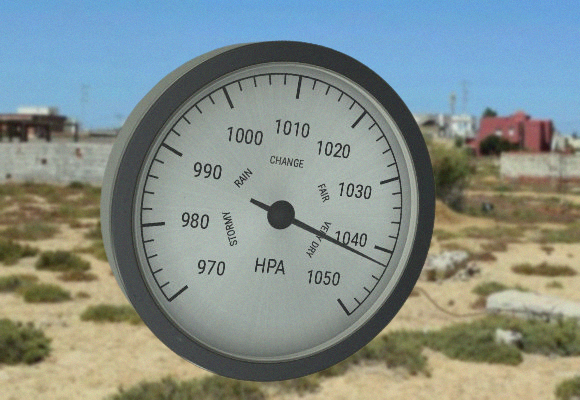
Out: hPa 1042
